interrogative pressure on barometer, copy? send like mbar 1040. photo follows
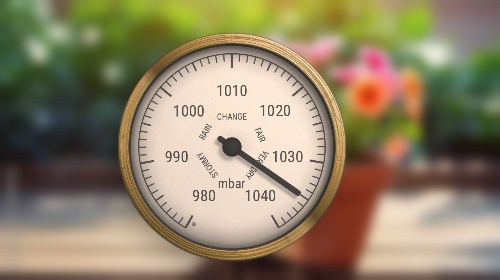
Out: mbar 1035
